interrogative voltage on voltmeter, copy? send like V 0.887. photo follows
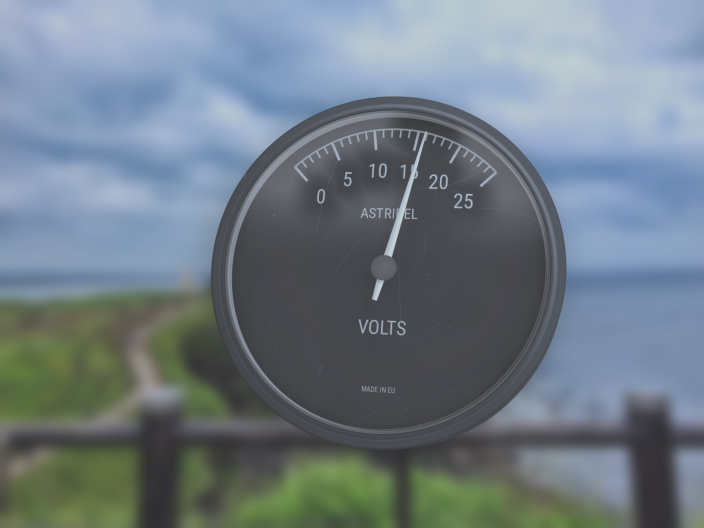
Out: V 16
